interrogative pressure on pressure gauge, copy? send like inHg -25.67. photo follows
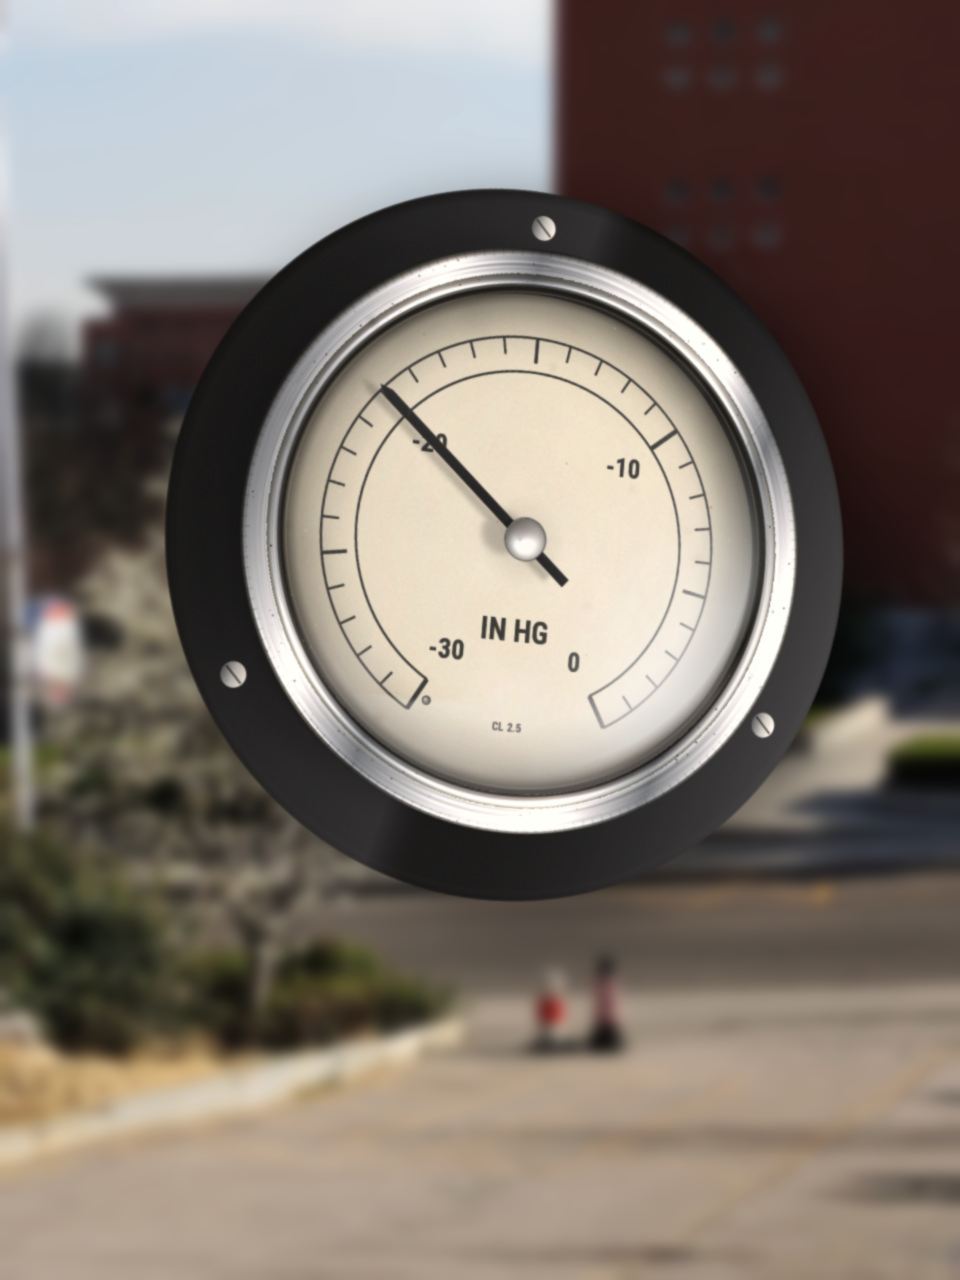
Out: inHg -20
